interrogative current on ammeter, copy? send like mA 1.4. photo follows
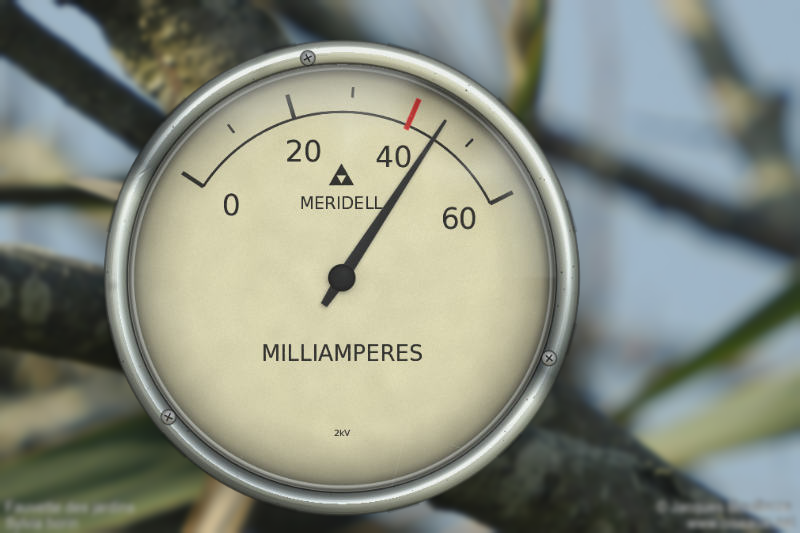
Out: mA 45
